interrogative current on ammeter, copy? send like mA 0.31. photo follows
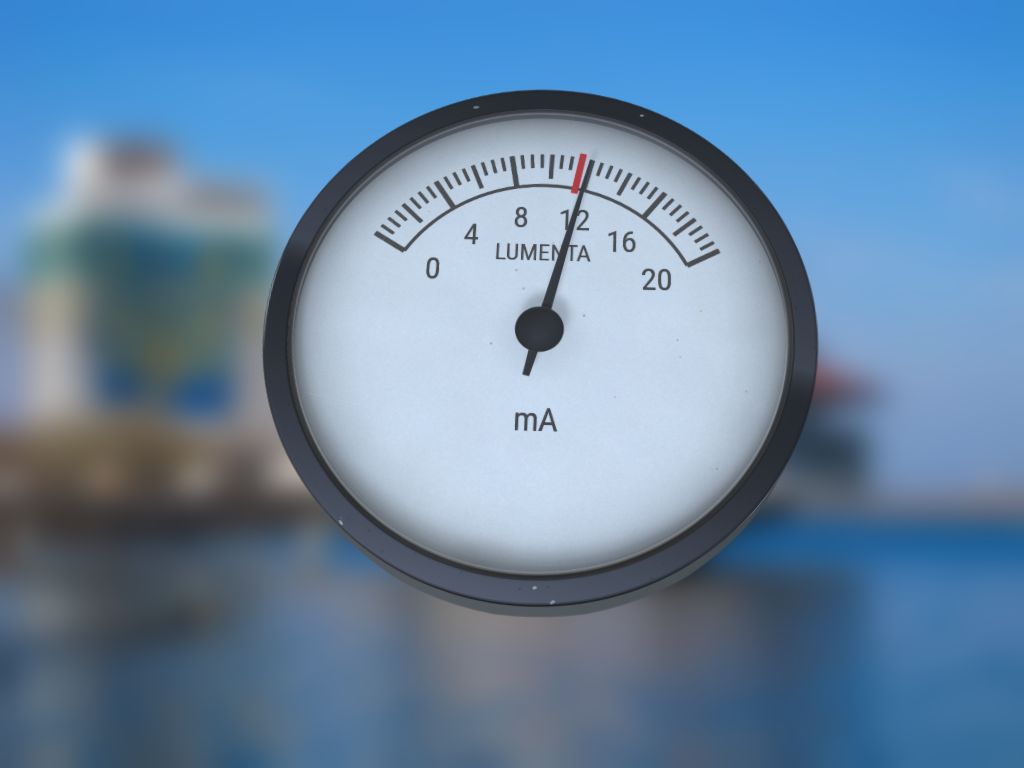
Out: mA 12
